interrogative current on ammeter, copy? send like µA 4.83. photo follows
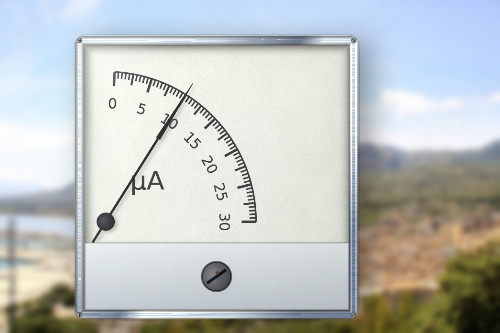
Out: µA 10
